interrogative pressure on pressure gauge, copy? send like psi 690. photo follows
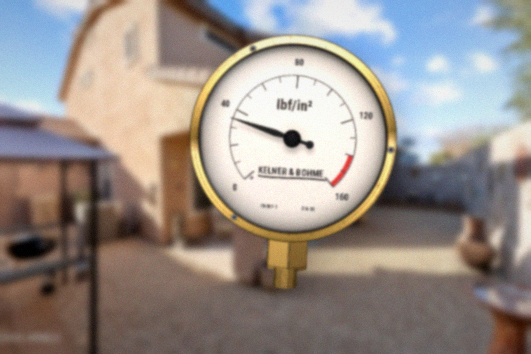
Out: psi 35
